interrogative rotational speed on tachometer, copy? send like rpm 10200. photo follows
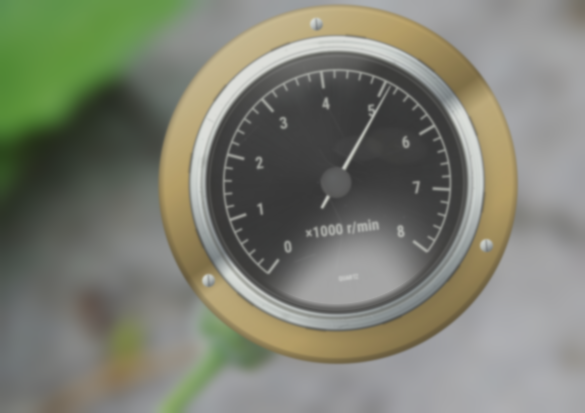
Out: rpm 5100
